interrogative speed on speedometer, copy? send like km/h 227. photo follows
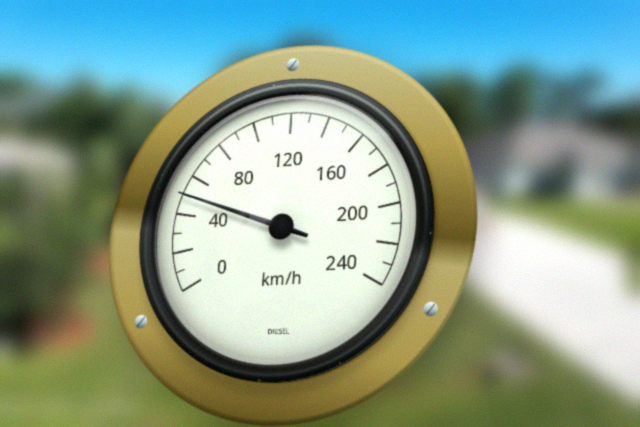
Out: km/h 50
